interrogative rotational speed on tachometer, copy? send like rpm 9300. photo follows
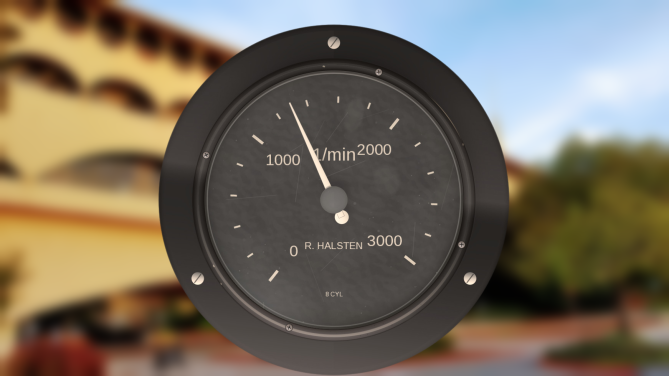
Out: rpm 1300
